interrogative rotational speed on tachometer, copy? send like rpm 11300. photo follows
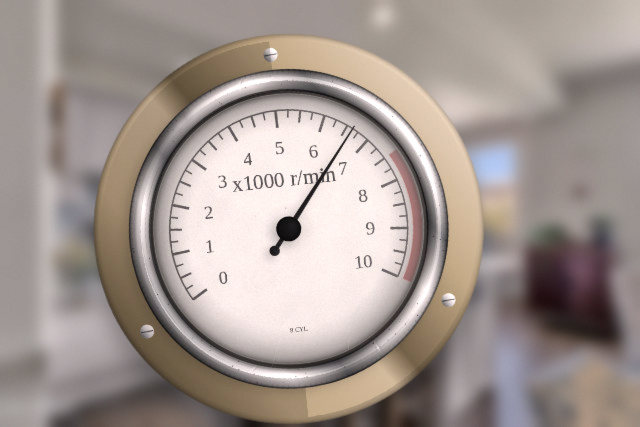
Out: rpm 6625
